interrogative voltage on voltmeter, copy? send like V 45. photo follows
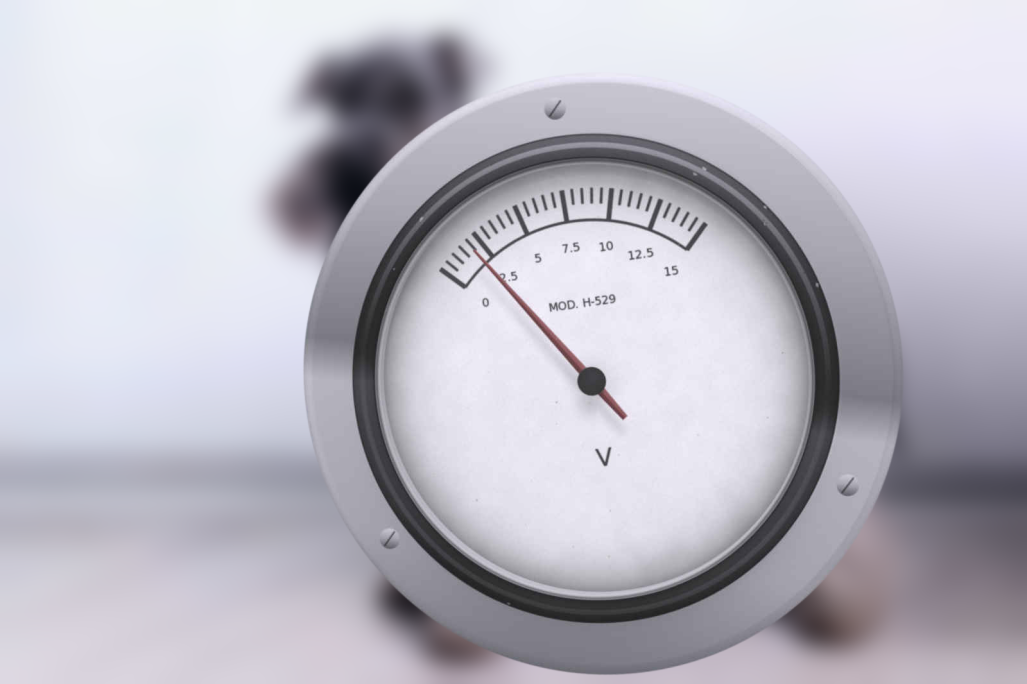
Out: V 2
